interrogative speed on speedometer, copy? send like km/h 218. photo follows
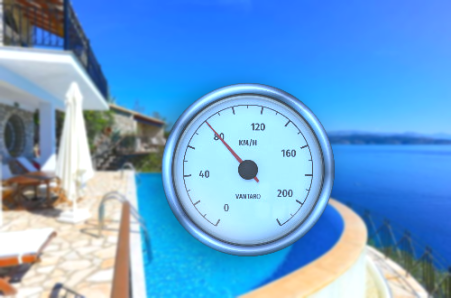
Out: km/h 80
